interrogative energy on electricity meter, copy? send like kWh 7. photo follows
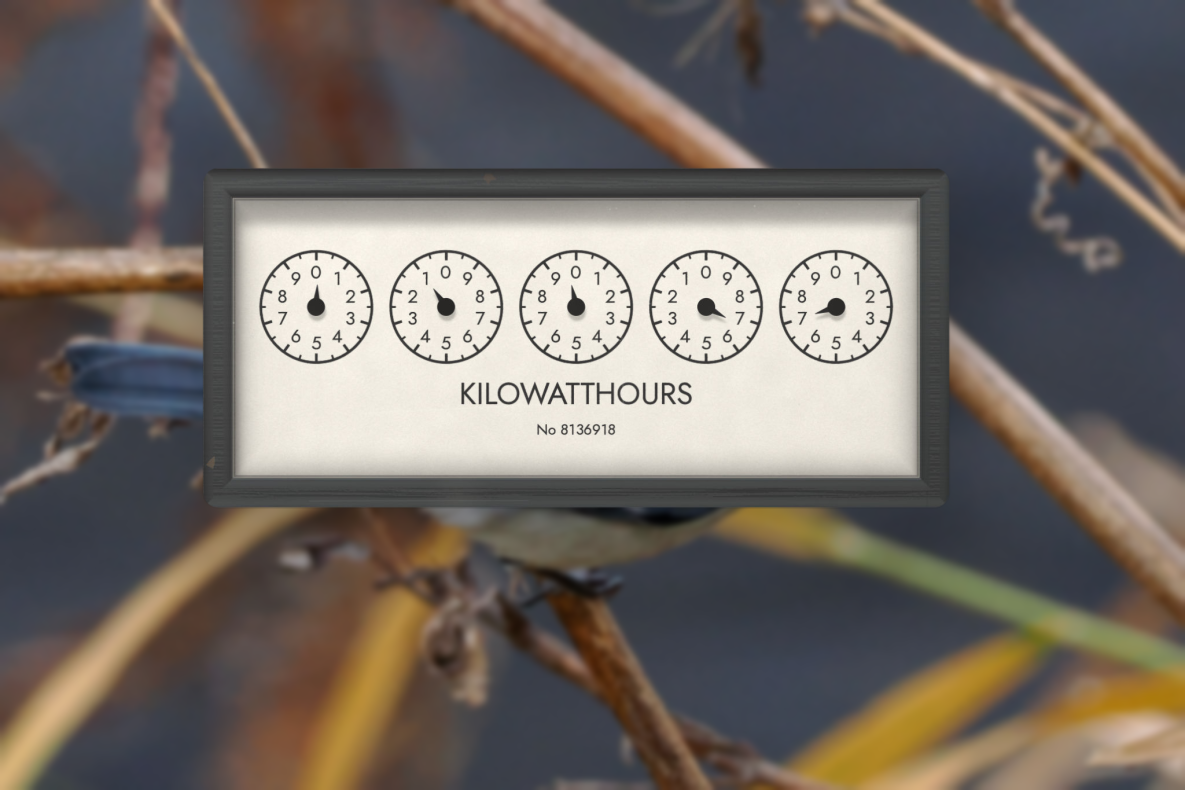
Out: kWh 967
